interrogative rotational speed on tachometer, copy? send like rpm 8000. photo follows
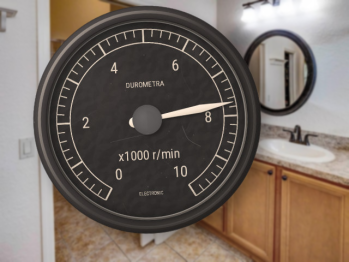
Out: rpm 7700
